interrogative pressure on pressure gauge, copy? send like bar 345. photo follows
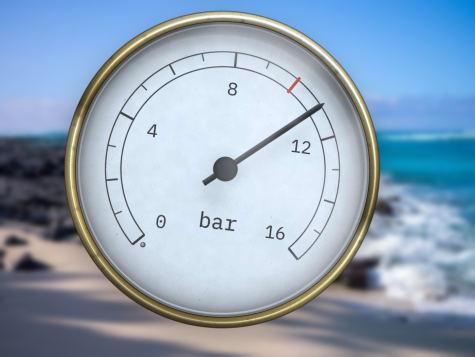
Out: bar 11
